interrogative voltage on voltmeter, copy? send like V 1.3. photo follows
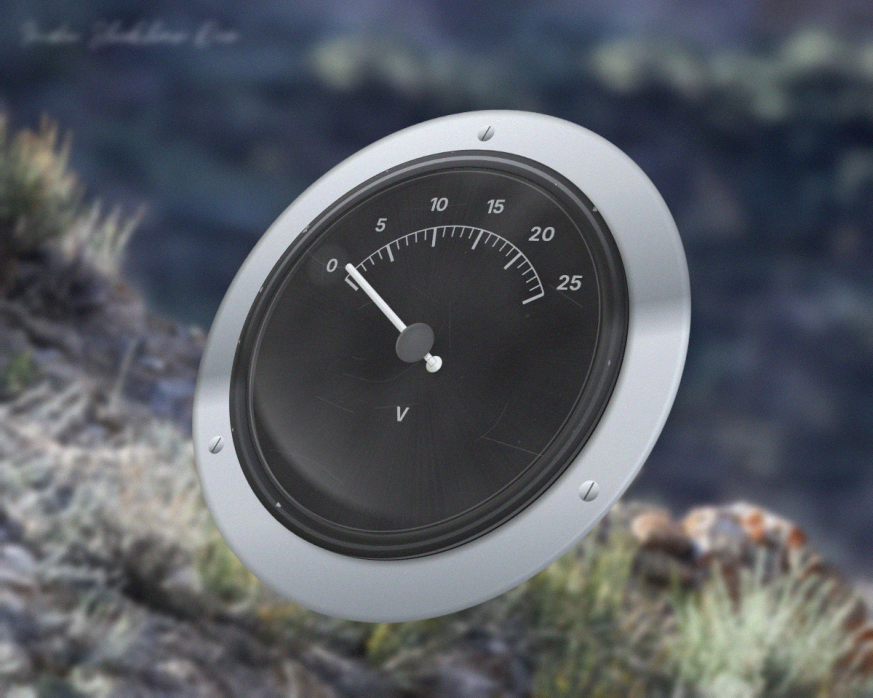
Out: V 1
